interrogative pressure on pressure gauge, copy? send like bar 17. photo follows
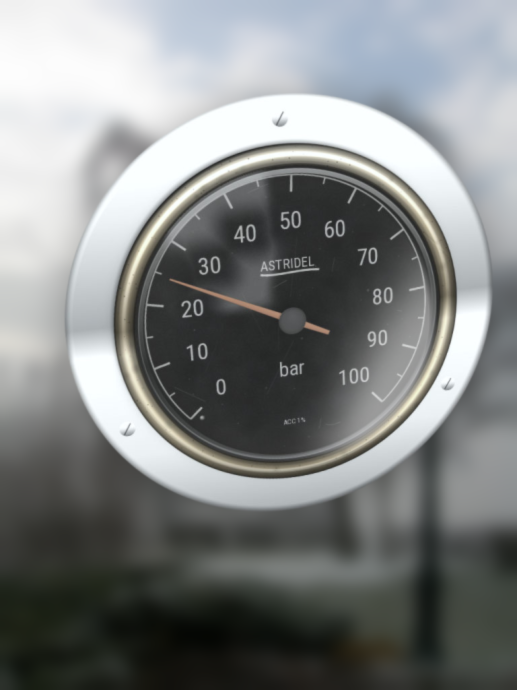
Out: bar 25
